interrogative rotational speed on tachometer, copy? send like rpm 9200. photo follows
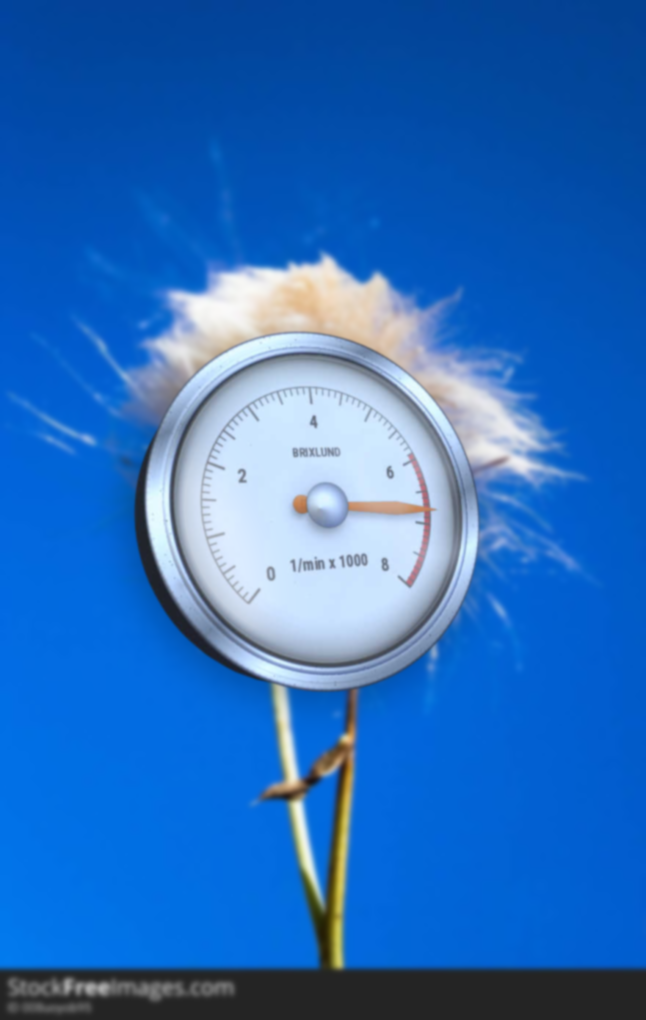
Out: rpm 6800
